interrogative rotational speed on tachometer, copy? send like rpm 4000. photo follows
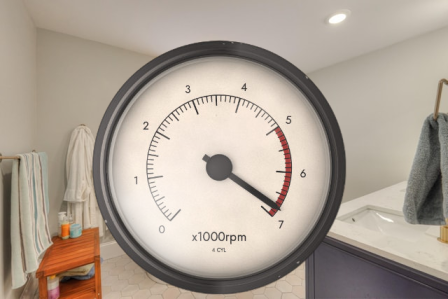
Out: rpm 6800
